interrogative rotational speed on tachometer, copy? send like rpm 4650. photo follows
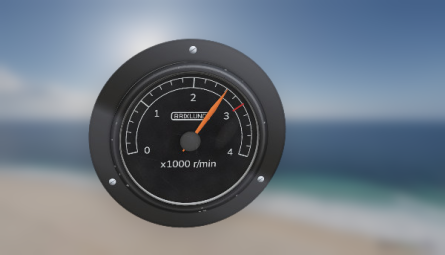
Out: rpm 2600
